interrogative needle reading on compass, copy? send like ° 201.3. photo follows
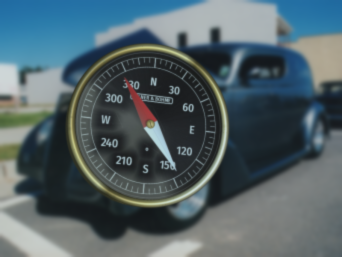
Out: ° 325
